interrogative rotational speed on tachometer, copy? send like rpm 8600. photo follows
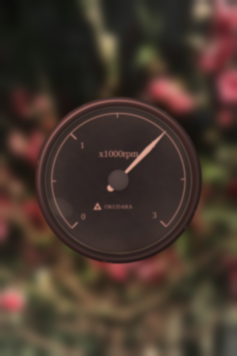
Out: rpm 2000
